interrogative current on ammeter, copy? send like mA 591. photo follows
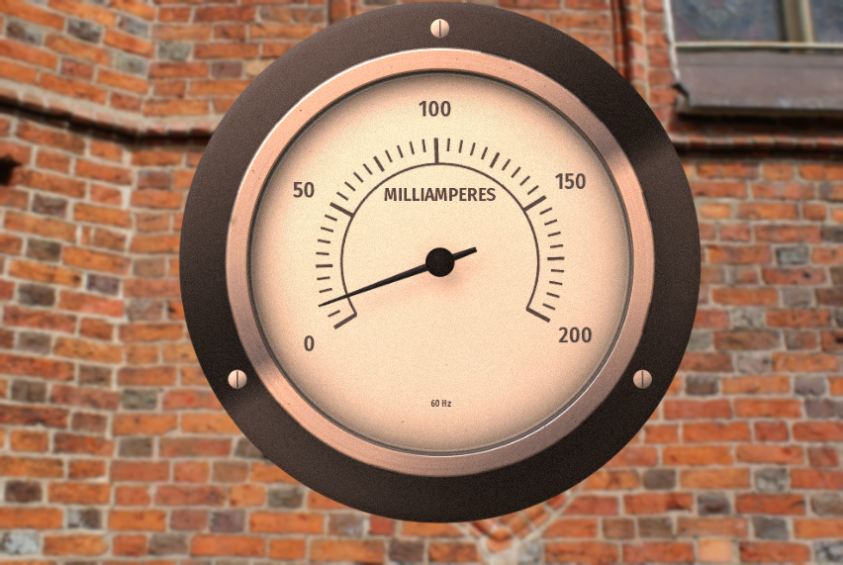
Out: mA 10
